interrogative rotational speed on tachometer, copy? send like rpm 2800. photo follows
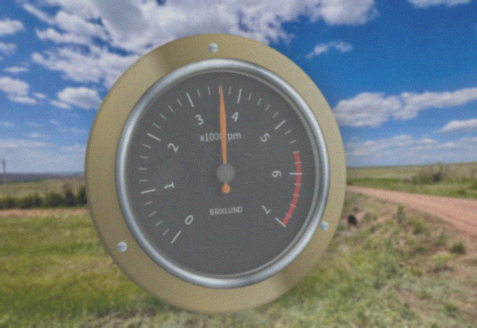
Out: rpm 3600
